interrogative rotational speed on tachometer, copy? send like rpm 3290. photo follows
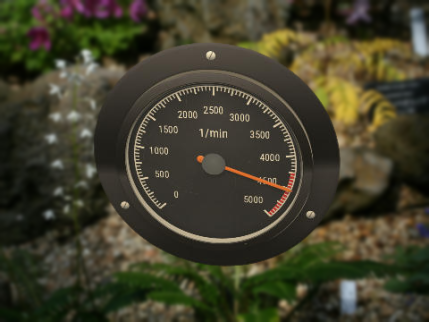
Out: rpm 4500
